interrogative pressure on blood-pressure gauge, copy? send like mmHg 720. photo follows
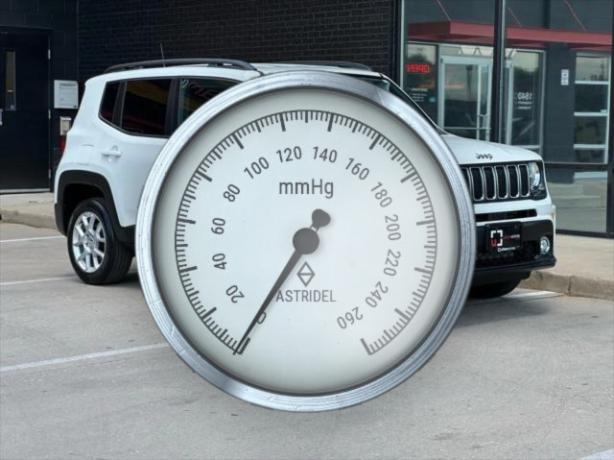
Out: mmHg 2
